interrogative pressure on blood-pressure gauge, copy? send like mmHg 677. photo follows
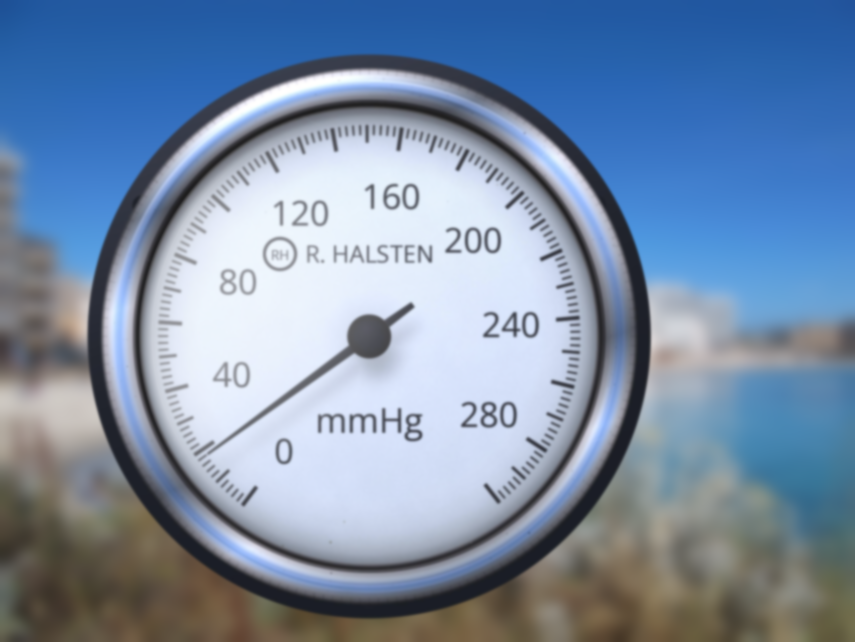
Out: mmHg 18
